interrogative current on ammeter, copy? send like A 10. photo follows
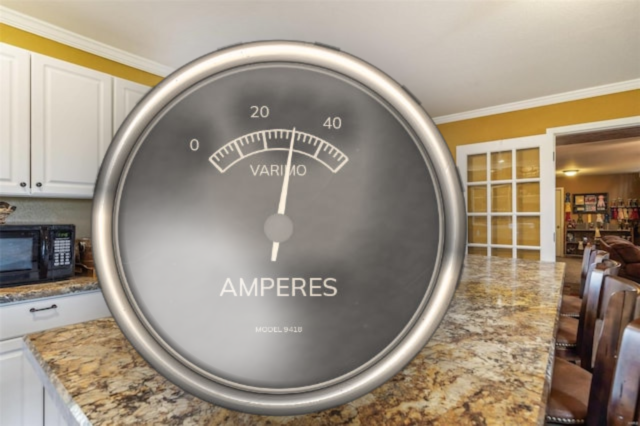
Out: A 30
